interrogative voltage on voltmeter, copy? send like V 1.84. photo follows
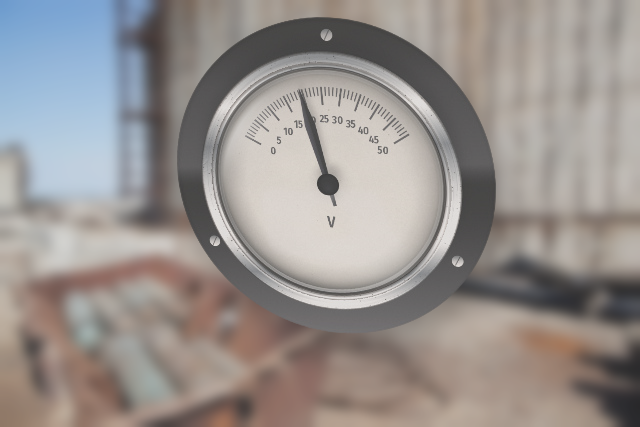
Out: V 20
